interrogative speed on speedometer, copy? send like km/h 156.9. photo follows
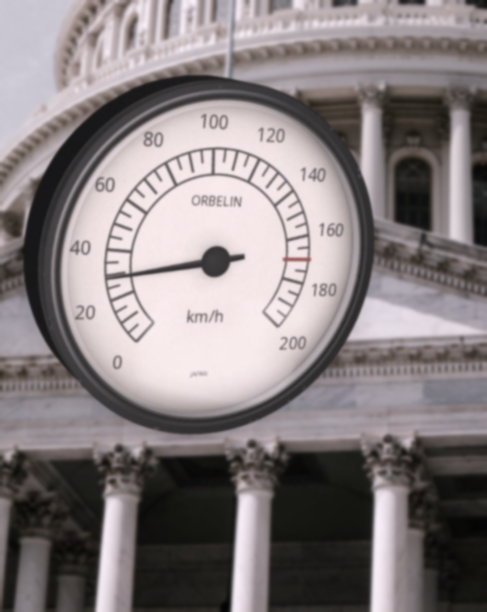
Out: km/h 30
